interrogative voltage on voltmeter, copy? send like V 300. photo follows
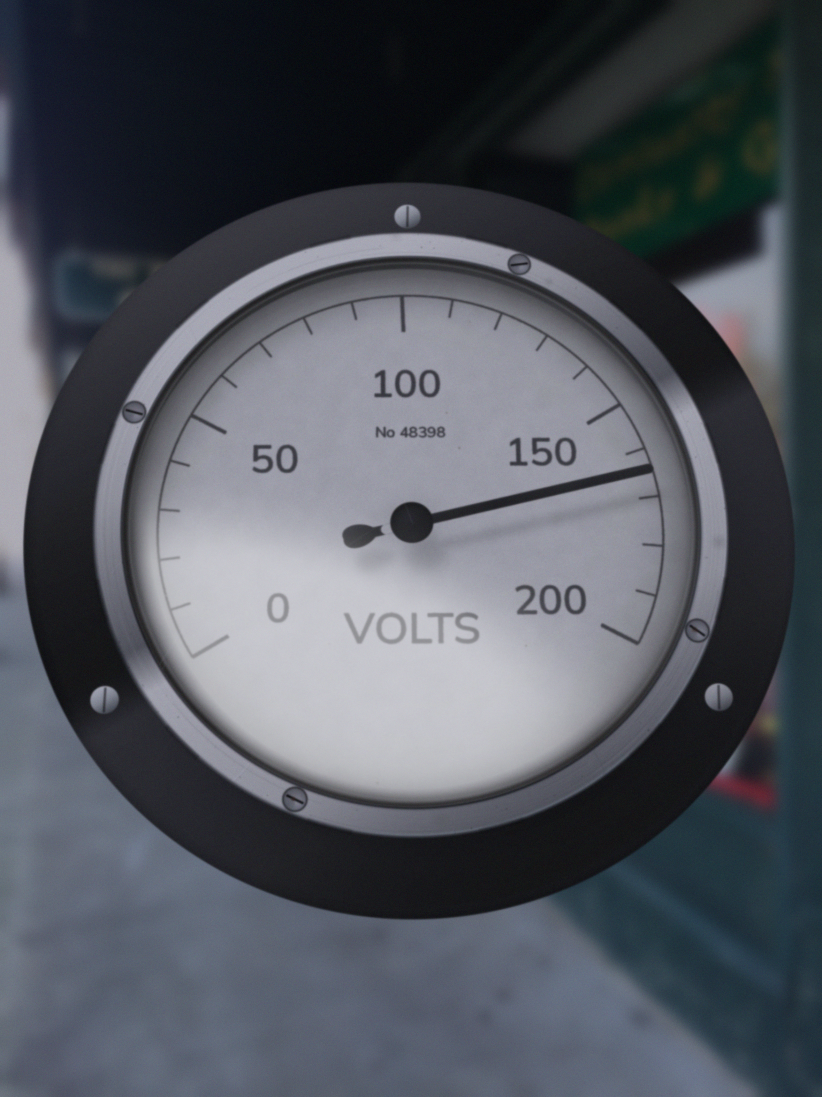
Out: V 165
